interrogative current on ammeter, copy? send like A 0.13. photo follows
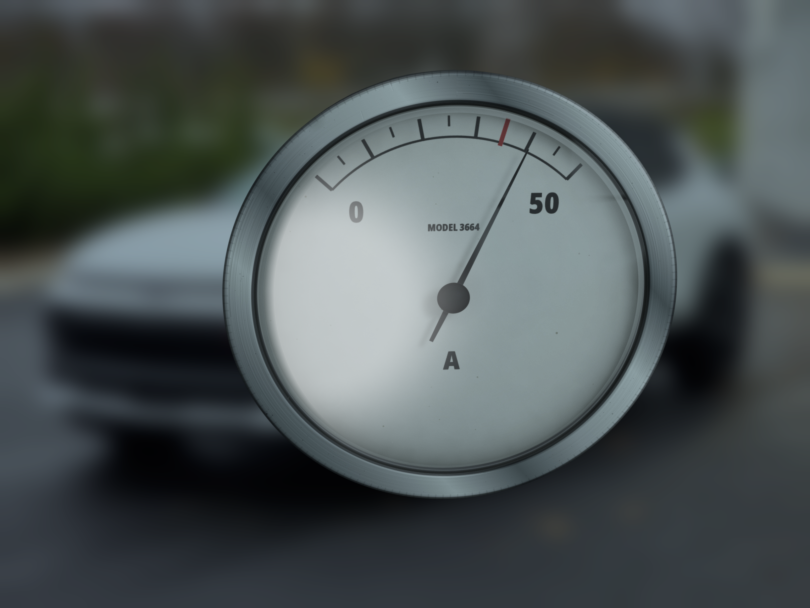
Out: A 40
